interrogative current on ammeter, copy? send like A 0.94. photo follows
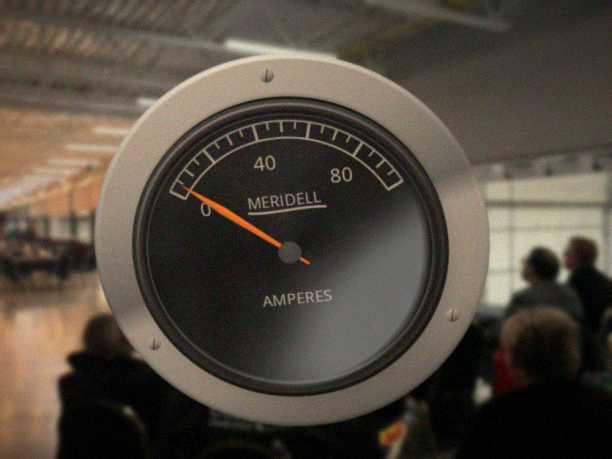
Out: A 5
